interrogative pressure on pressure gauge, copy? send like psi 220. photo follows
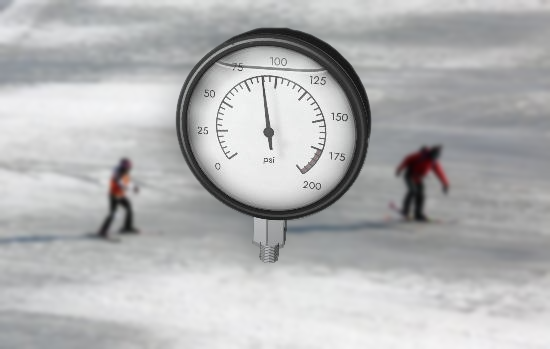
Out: psi 90
